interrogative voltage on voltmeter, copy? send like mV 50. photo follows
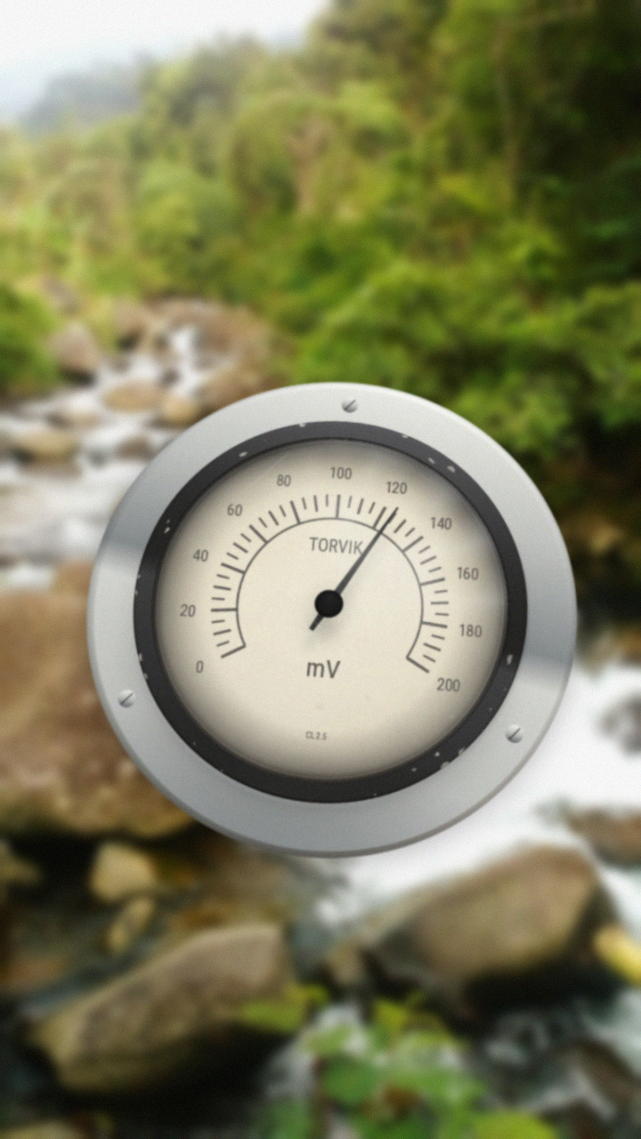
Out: mV 125
